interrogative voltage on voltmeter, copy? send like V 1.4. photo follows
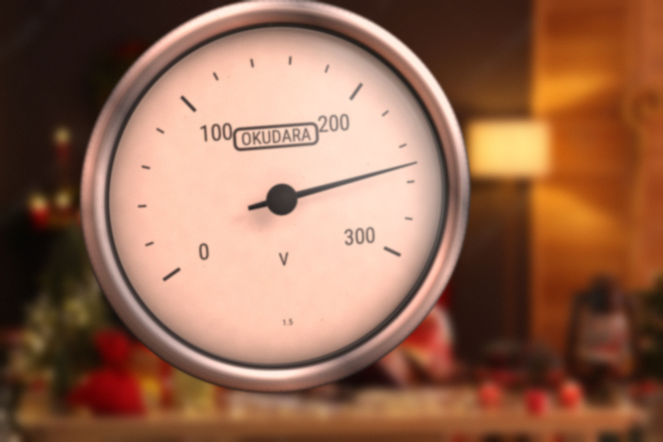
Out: V 250
